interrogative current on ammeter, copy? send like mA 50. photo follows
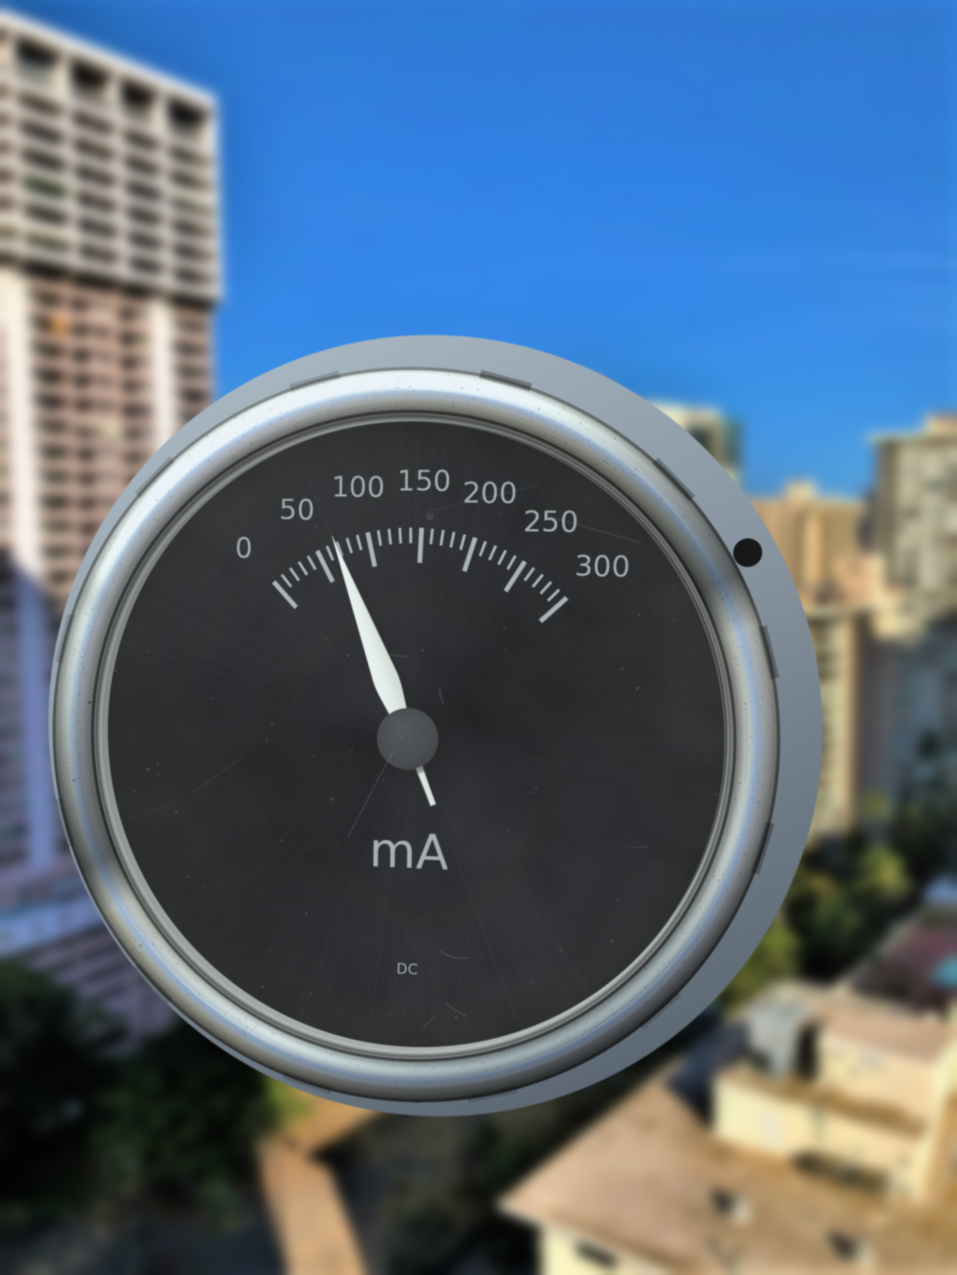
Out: mA 70
